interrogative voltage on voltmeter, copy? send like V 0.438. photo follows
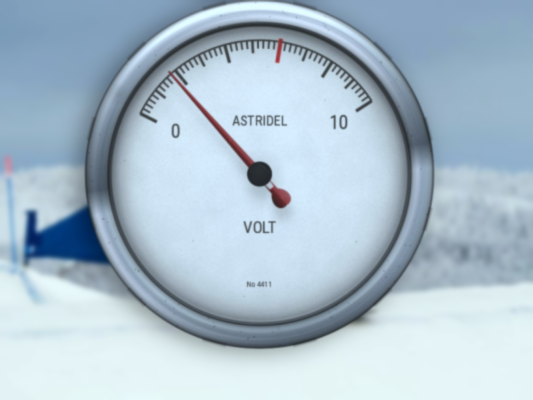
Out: V 1.8
